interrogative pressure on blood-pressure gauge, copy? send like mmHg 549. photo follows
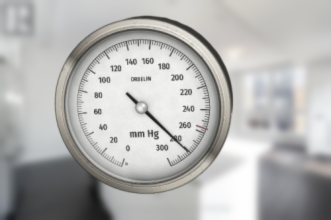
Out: mmHg 280
